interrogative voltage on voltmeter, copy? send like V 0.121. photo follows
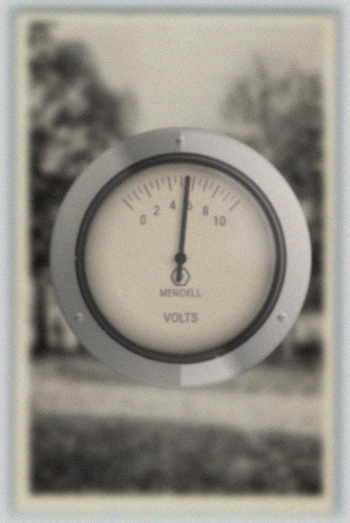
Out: V 5.5
